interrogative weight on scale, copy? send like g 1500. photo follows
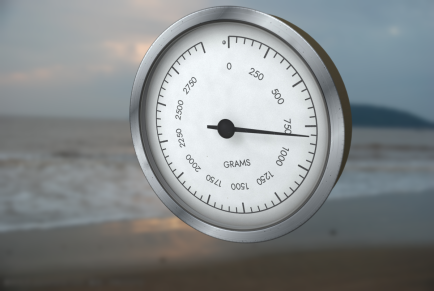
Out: g 800
